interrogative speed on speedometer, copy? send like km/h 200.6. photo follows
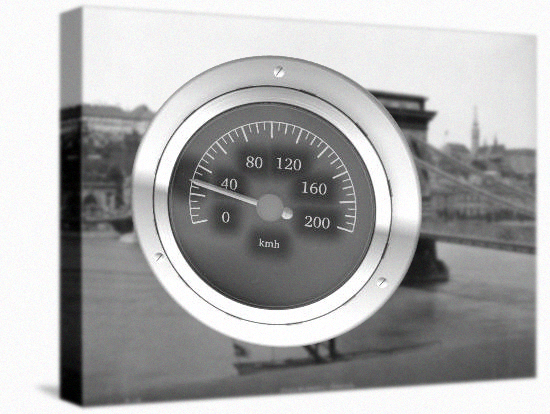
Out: km/h 30
